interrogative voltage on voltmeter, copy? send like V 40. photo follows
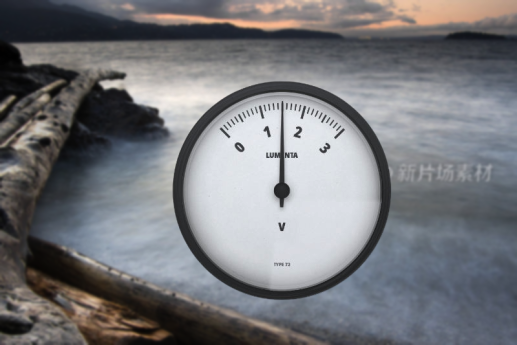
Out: V 1.5
